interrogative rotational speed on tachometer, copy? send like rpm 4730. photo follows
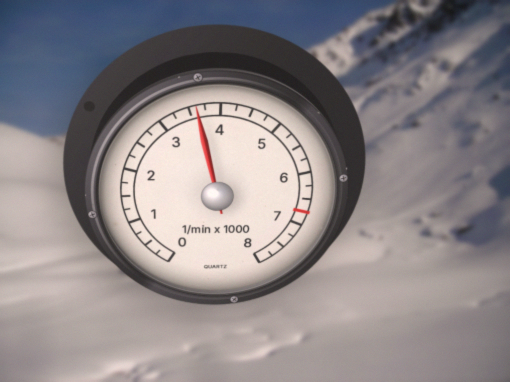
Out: rpm 3625
